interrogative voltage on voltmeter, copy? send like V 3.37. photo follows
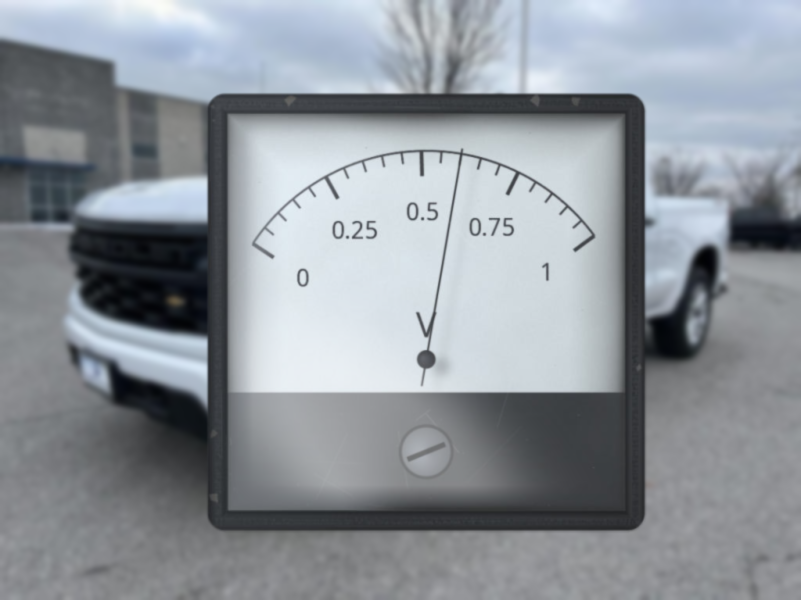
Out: V 0.6
